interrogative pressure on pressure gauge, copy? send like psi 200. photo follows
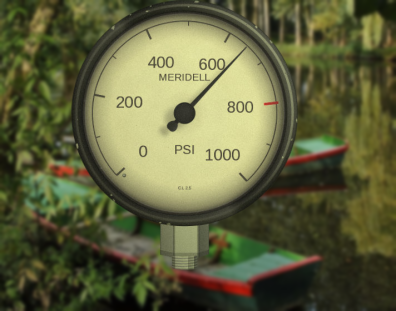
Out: psi 650
